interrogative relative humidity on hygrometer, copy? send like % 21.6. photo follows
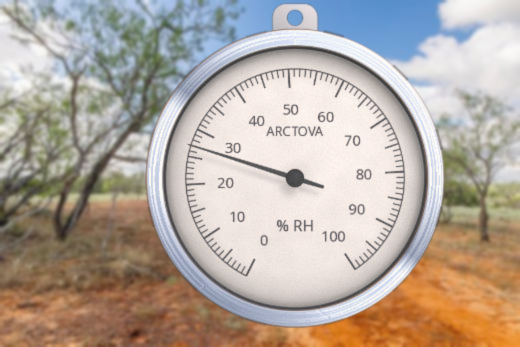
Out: % 27
